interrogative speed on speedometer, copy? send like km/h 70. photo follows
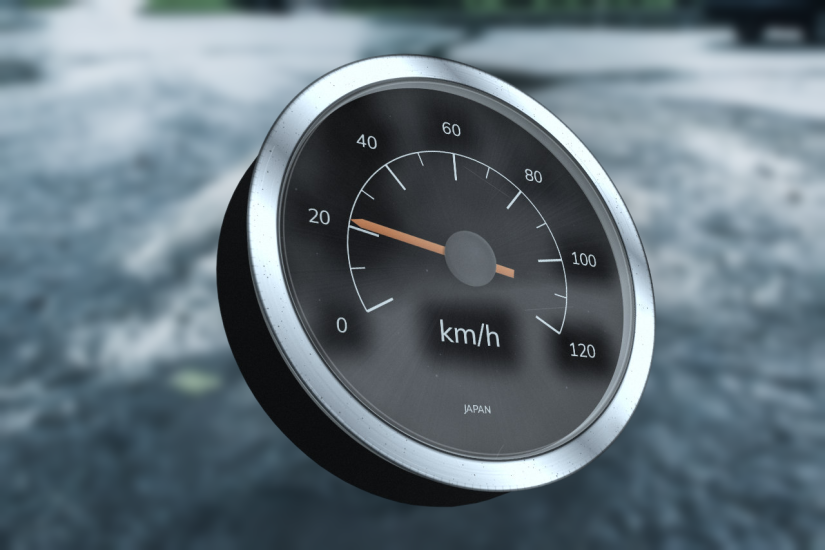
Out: km/h 20
